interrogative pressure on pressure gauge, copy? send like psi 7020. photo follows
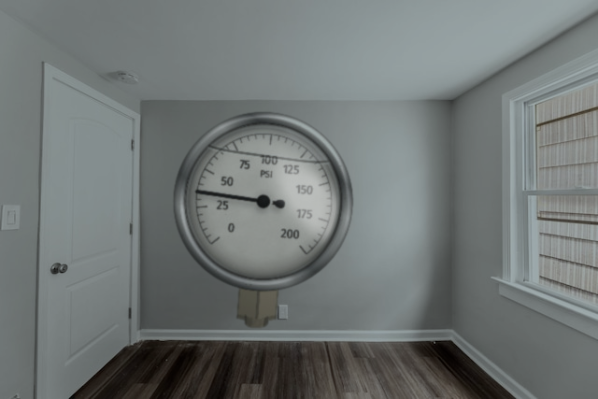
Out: psi 35
